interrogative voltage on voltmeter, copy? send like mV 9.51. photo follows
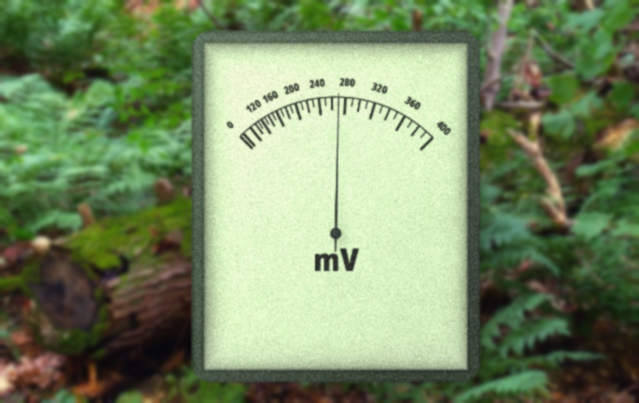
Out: mV 270
